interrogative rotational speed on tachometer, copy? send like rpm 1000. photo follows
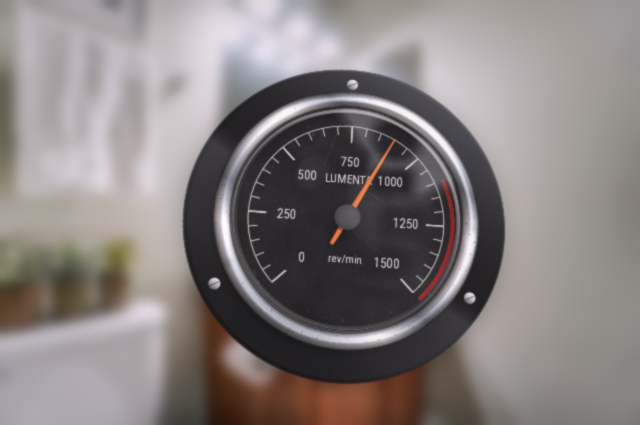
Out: rpm 900
